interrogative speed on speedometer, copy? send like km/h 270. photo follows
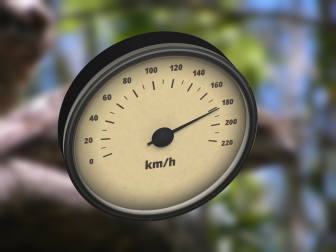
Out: km/h 180
